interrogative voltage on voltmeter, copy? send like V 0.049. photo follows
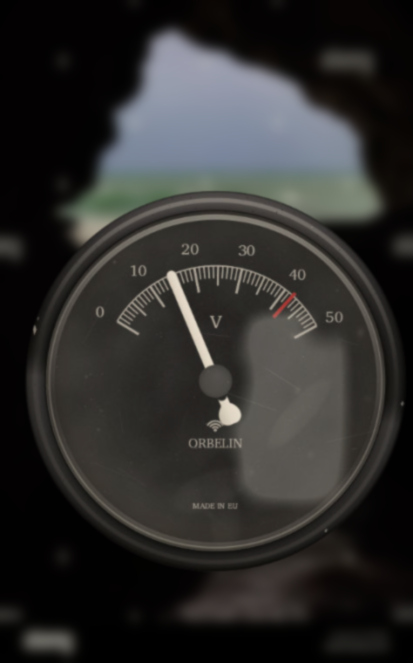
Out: V 15
